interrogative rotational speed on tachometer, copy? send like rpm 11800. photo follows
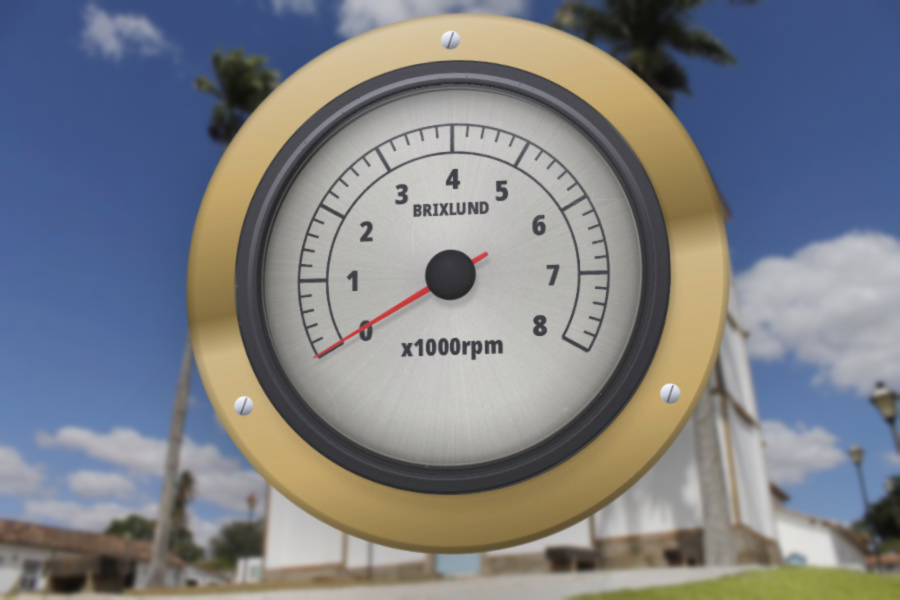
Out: rpm 0
